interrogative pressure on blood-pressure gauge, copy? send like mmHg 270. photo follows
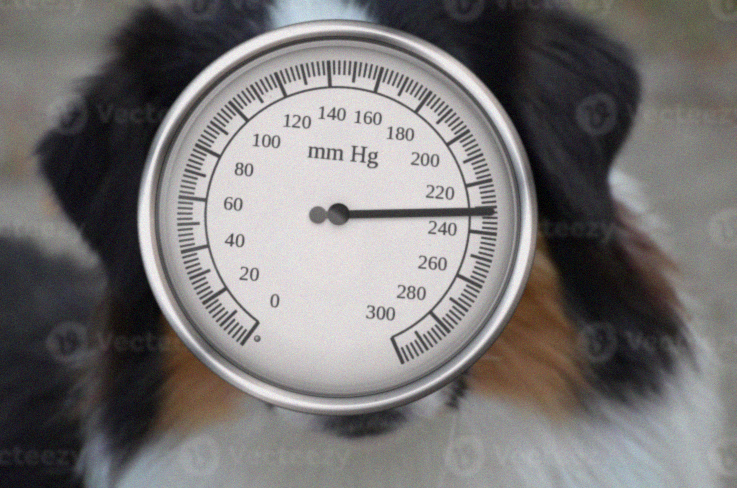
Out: mmHg 232
